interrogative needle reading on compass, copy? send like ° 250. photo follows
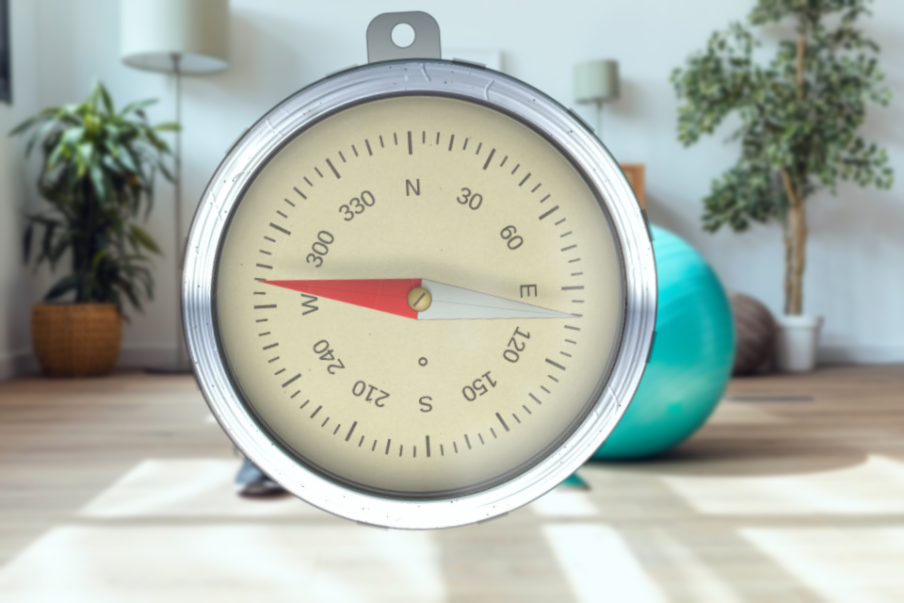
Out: ° 280
